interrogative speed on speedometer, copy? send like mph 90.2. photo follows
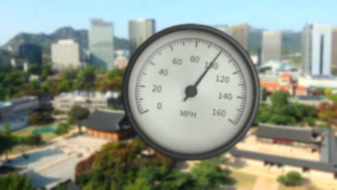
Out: mph 100
